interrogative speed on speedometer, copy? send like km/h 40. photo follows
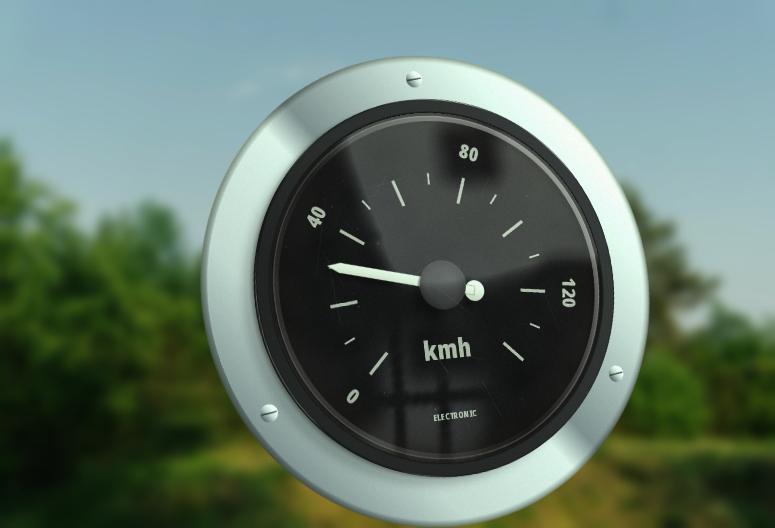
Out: km/h 30
